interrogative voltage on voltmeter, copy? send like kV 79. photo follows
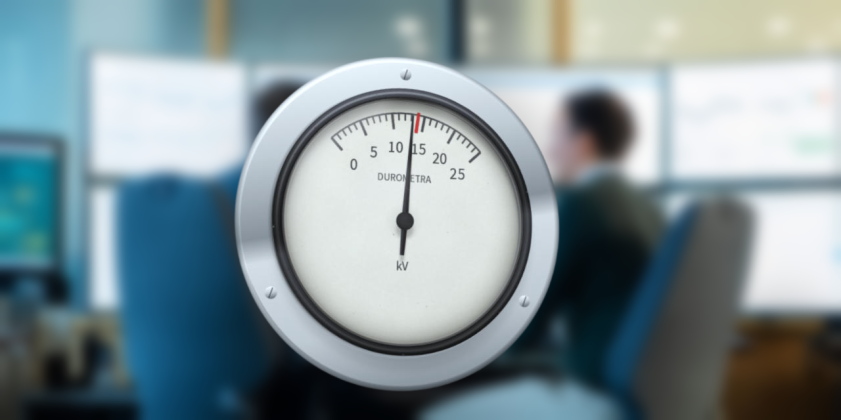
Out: kV 13
